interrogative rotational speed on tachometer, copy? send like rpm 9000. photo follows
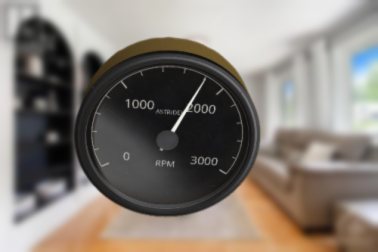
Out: rpm 1800
